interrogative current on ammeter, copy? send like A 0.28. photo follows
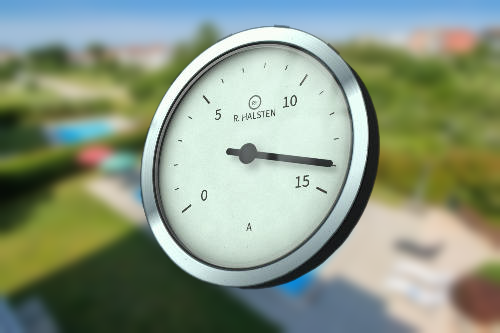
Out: A 14
